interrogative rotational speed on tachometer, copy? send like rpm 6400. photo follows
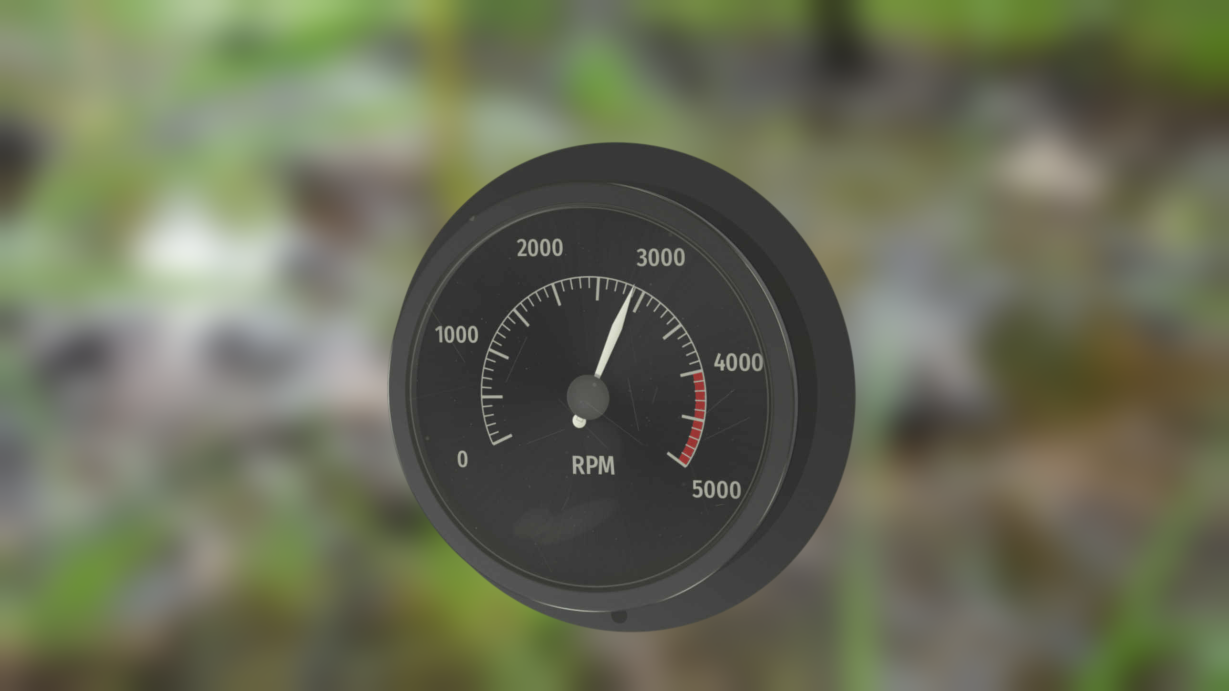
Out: rpm 2900
